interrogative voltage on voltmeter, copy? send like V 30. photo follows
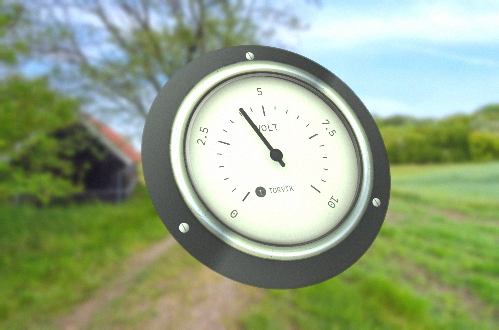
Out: V 4
